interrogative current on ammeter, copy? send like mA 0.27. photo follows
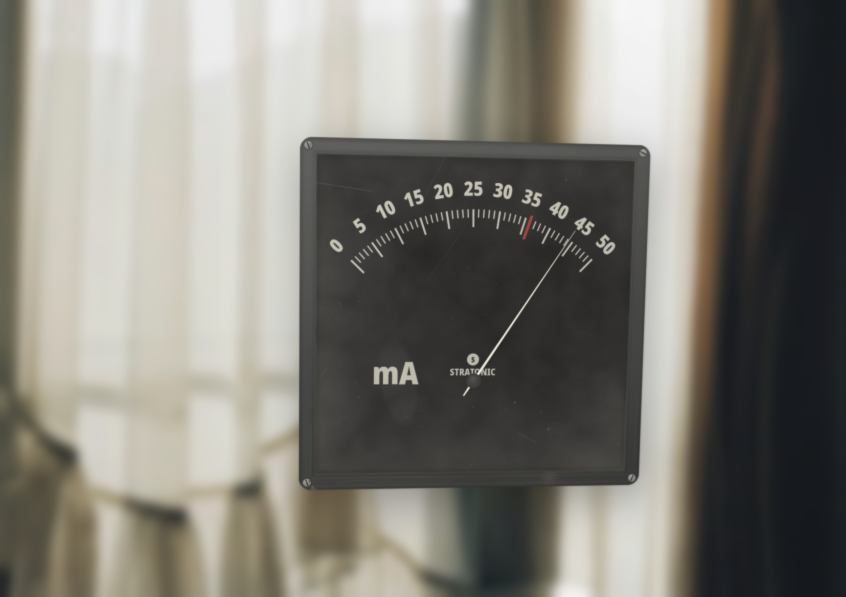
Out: mA 44
